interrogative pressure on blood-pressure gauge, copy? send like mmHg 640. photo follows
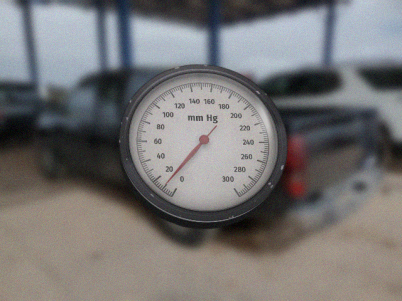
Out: mmHg 10
